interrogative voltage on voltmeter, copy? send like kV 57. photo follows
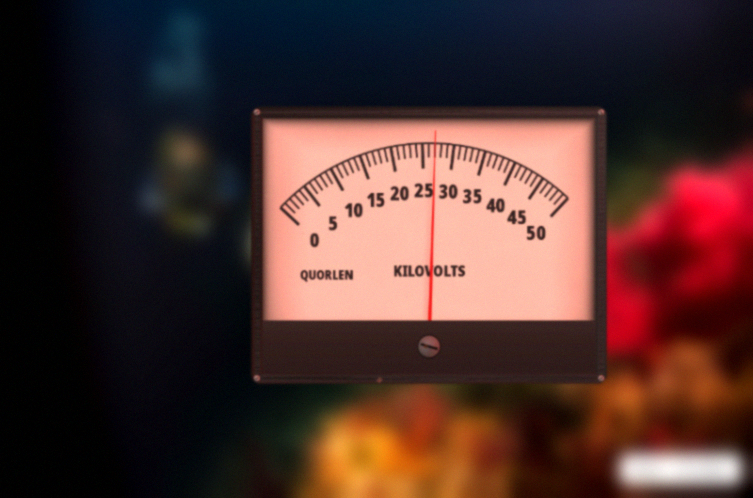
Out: kV 27
